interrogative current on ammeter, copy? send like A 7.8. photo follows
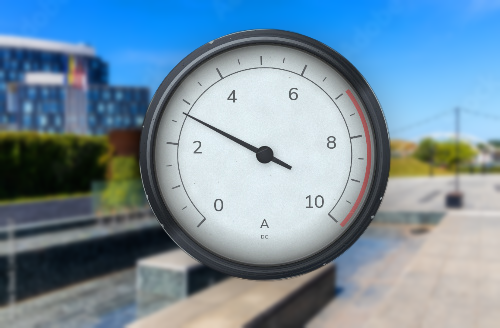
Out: A 2.75
